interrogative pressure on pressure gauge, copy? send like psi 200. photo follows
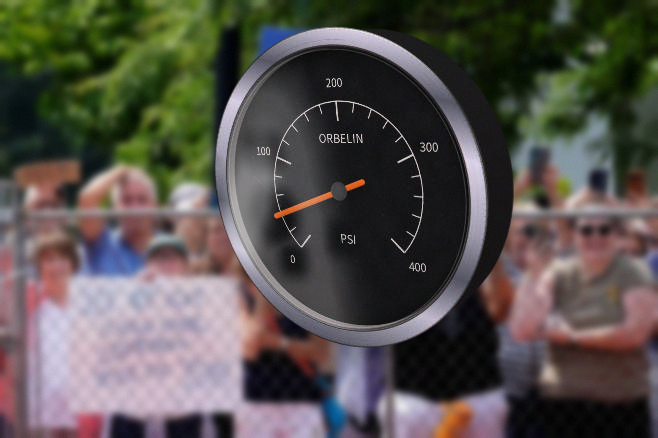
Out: psi 40
